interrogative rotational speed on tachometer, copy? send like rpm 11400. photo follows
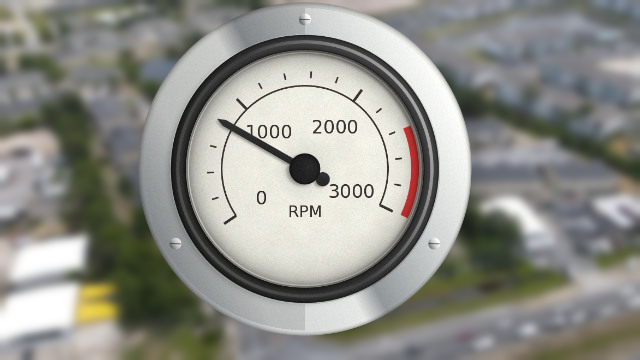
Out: rpm 800
